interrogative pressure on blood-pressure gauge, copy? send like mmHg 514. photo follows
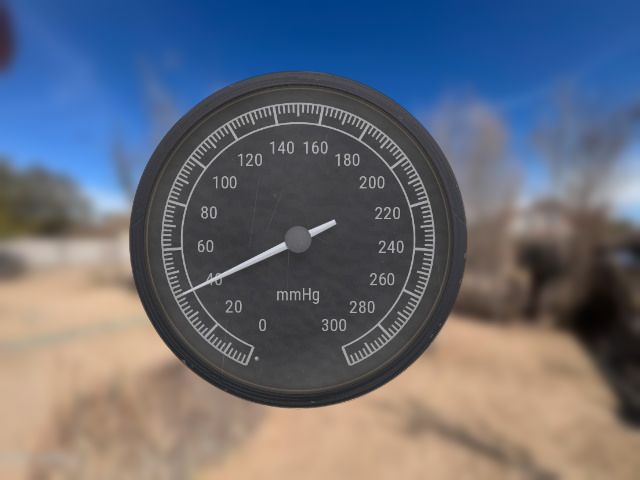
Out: mmHg 40
